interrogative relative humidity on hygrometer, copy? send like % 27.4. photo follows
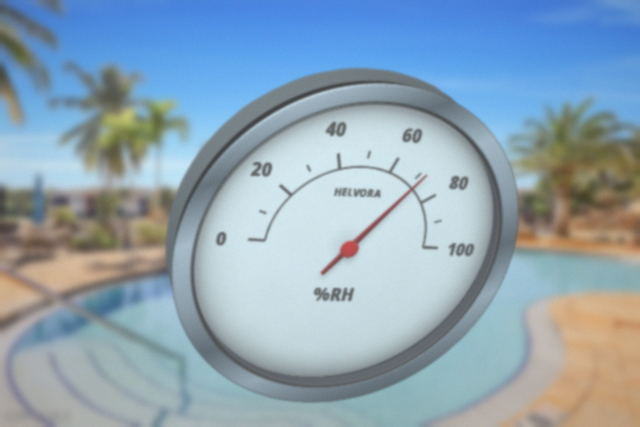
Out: % 70
